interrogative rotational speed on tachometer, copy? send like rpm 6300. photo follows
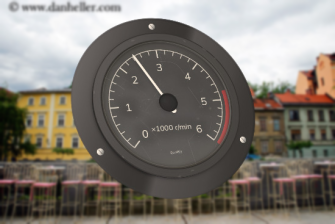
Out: rpm 2400
